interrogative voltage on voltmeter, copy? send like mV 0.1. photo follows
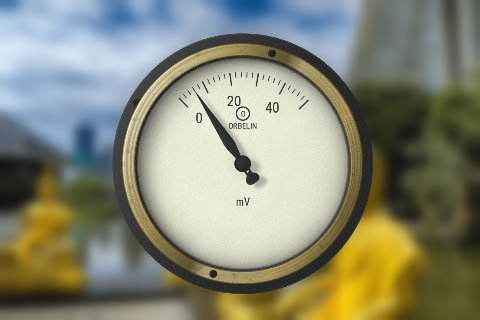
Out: mV 6
